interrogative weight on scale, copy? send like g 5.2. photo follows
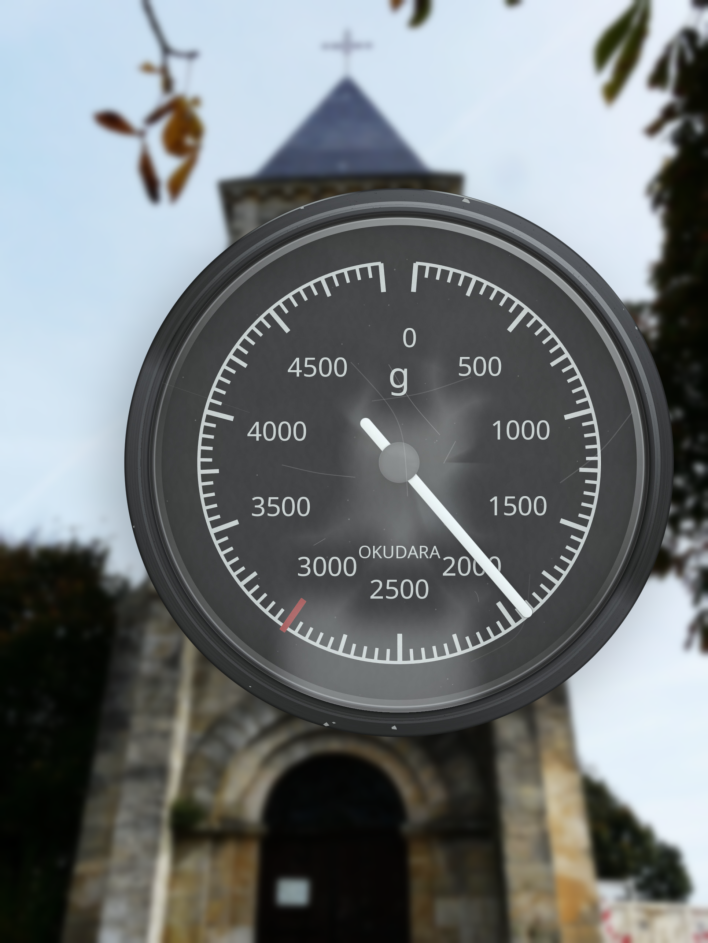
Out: g 1925
